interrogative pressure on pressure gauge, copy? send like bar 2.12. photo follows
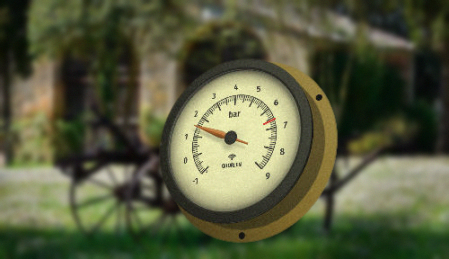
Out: bar 1.5
